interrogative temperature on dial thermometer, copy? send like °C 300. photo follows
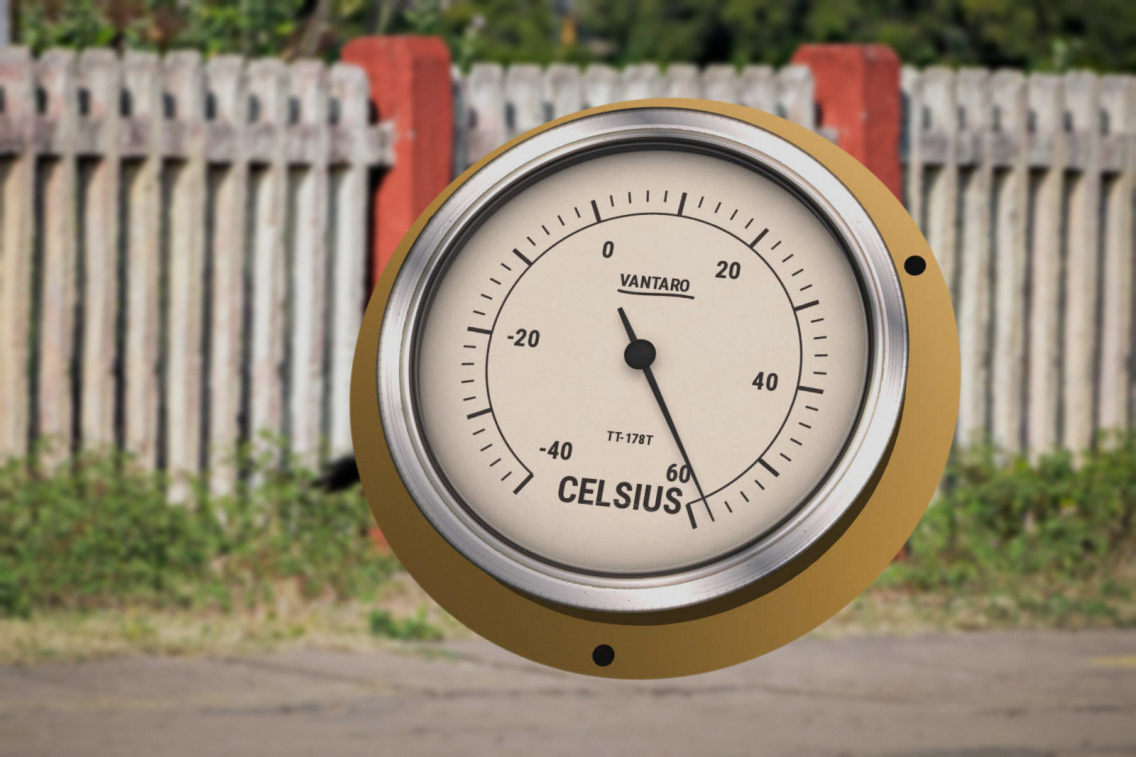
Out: °C 58
